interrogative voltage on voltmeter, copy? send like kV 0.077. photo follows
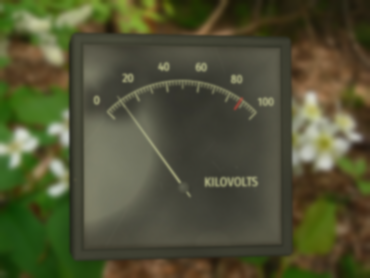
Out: kV 10
